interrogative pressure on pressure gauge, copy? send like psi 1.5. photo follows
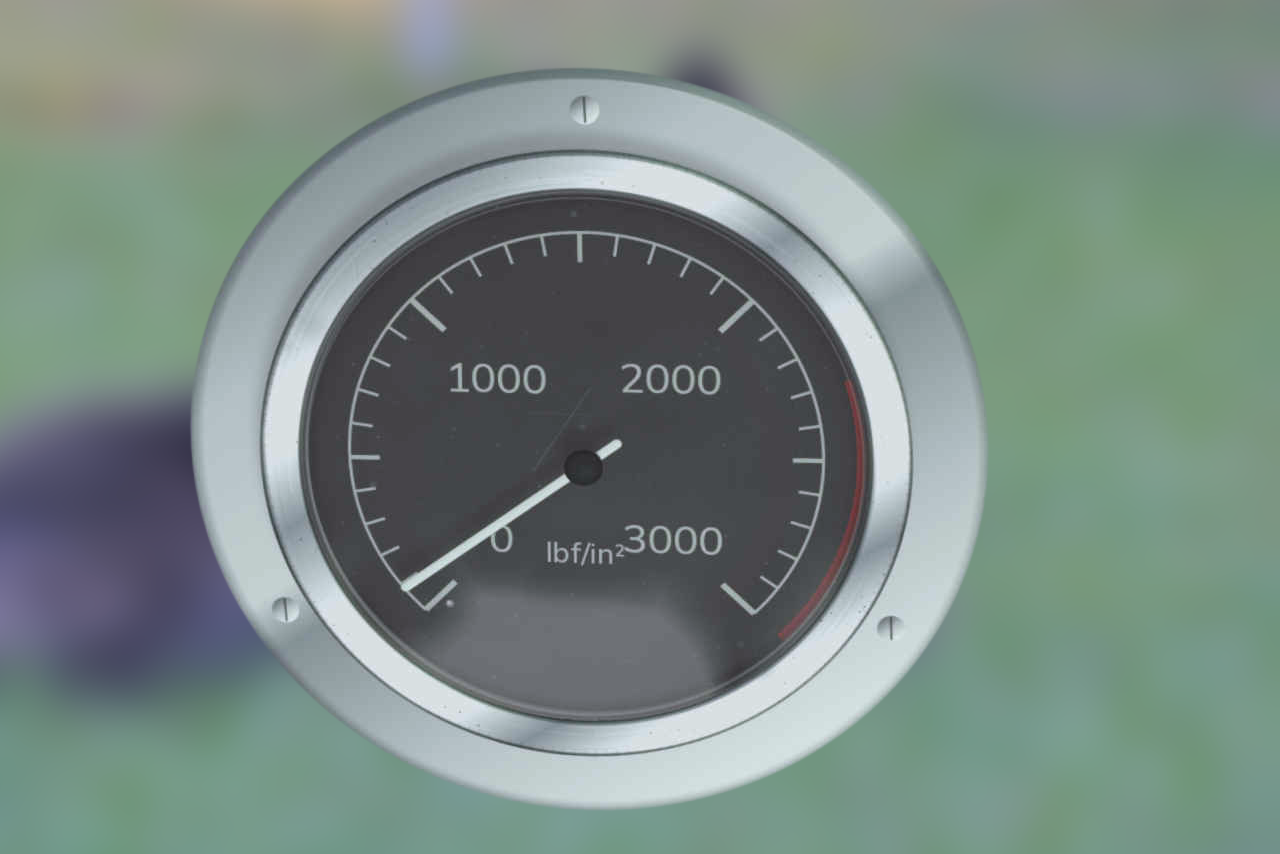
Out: psi 100
